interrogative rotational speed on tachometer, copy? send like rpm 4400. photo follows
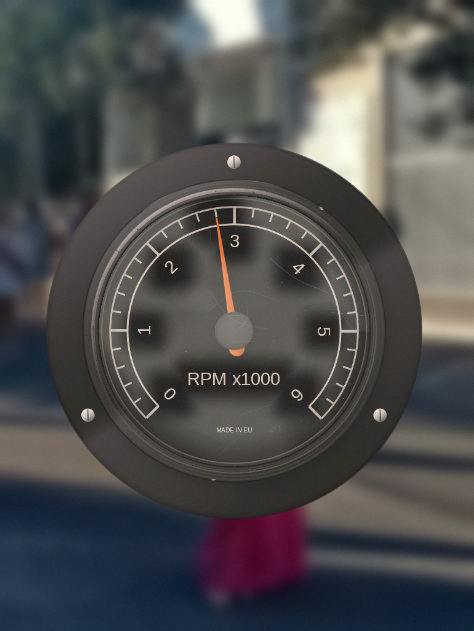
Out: rpm 2800
